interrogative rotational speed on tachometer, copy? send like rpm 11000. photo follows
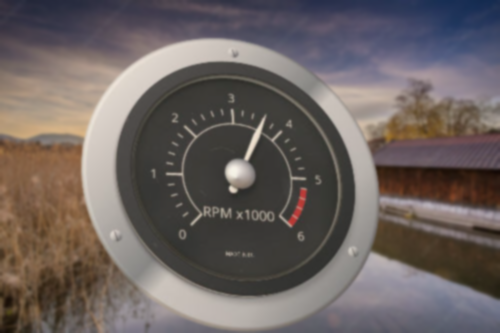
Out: rpm 3600
